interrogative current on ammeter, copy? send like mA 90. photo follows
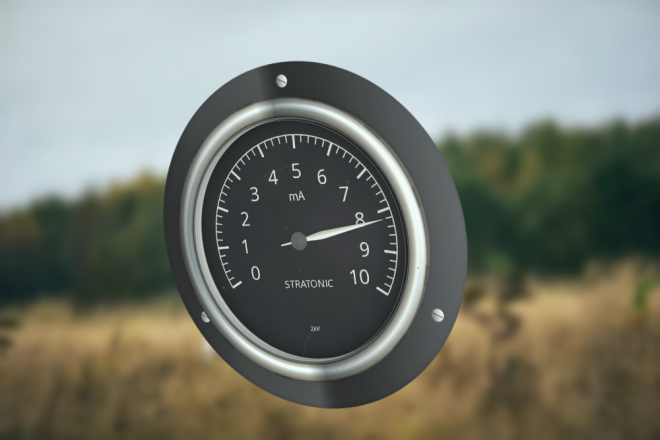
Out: mA 8.2
